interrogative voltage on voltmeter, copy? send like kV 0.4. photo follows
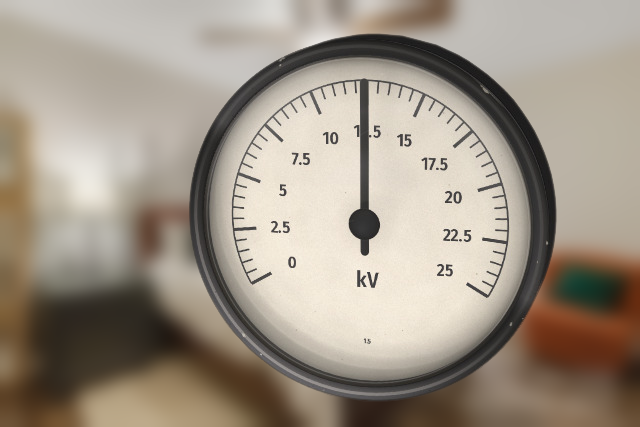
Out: kV 12.5
